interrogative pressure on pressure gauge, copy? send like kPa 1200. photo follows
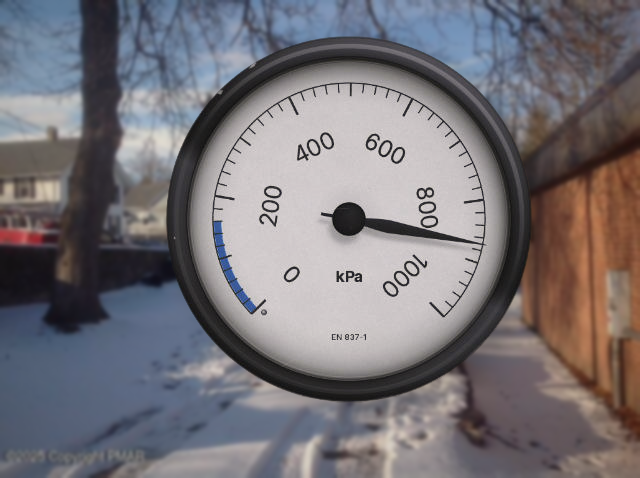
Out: kPa 870
